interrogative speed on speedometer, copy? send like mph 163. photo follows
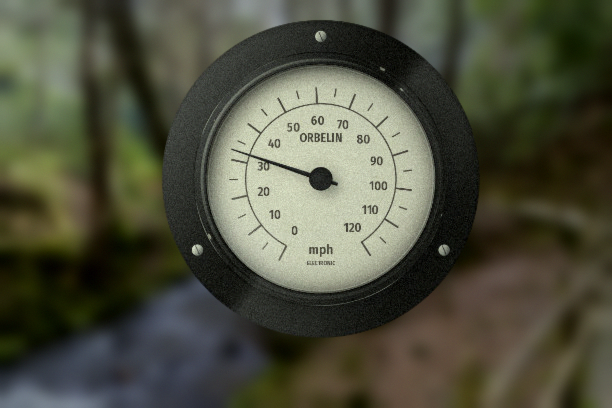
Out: mph 32.5
